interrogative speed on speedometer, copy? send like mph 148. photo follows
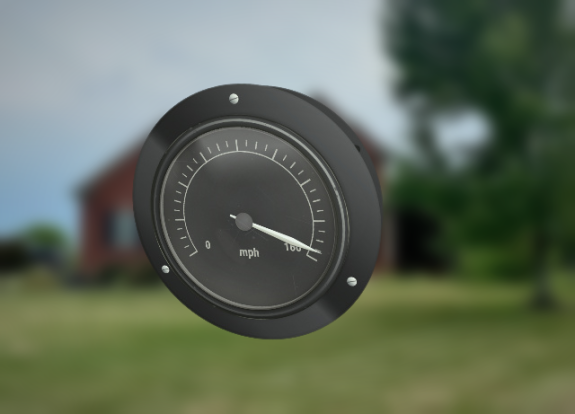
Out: mph 155
